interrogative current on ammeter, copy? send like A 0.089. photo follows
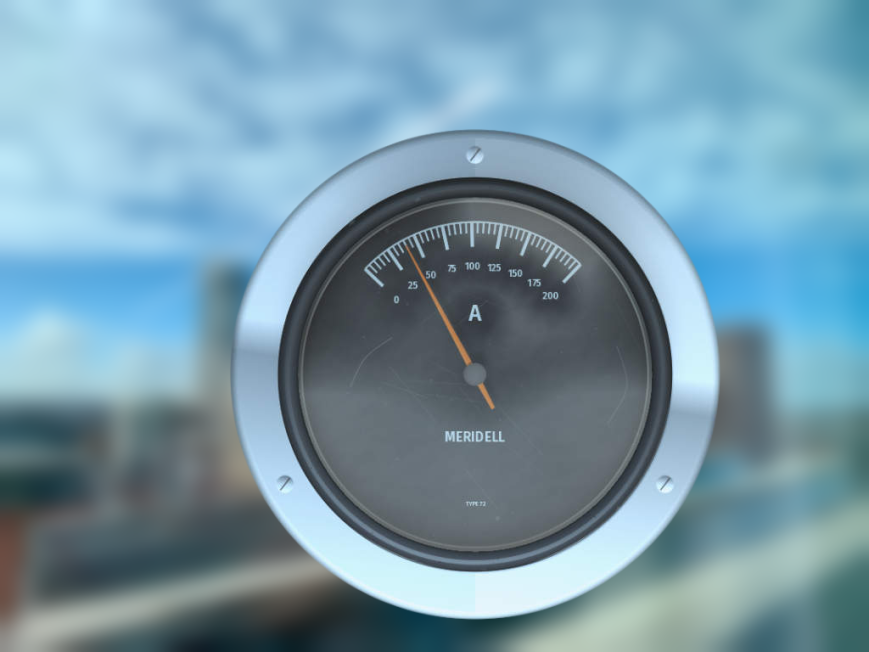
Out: A 40
